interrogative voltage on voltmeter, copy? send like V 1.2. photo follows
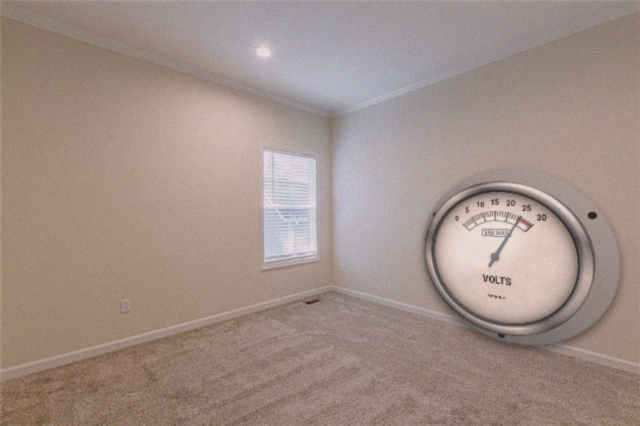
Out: V 25
